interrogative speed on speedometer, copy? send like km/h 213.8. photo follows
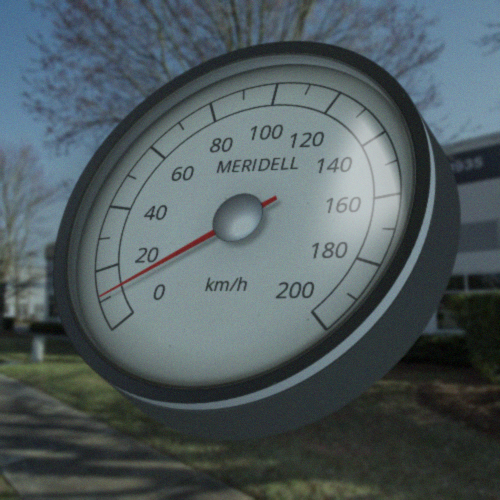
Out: km/h 10
